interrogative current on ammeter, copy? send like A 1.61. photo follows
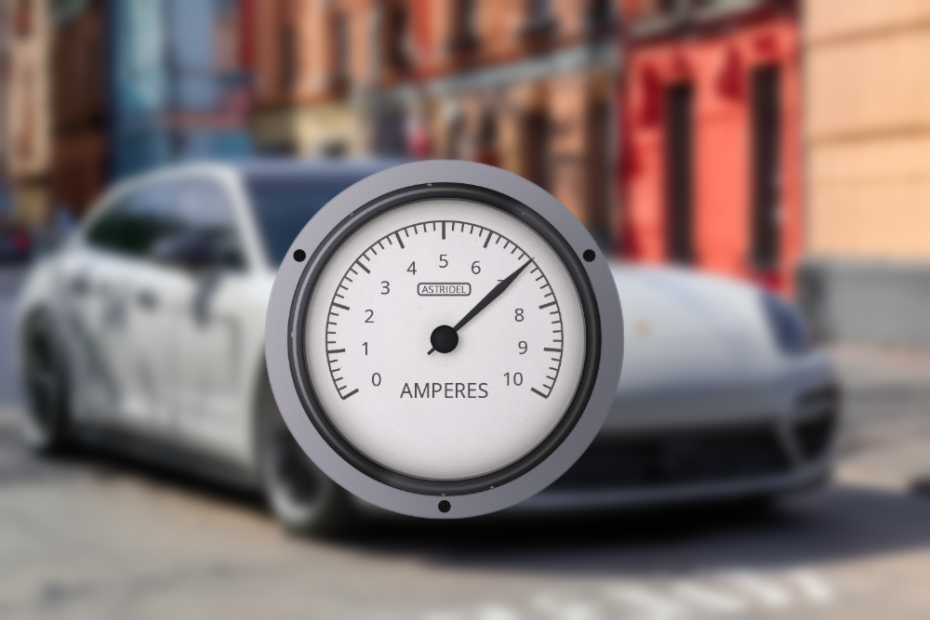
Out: A 7
